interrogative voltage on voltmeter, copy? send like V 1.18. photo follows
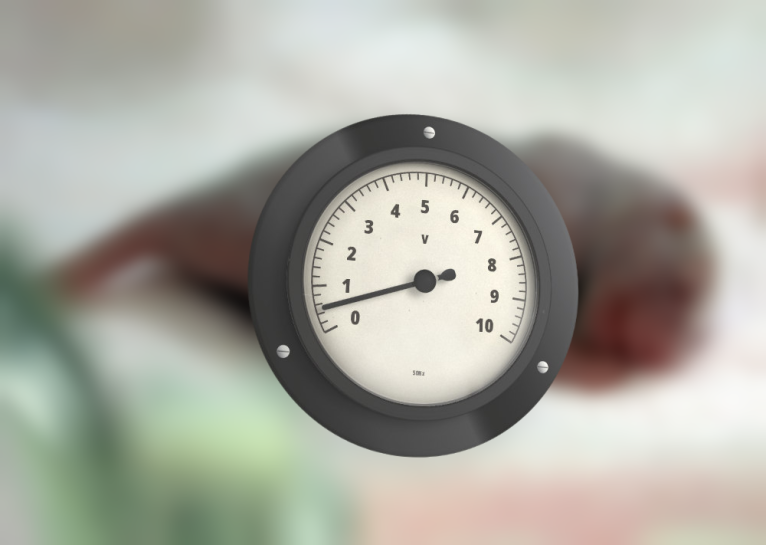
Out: V 0.5
